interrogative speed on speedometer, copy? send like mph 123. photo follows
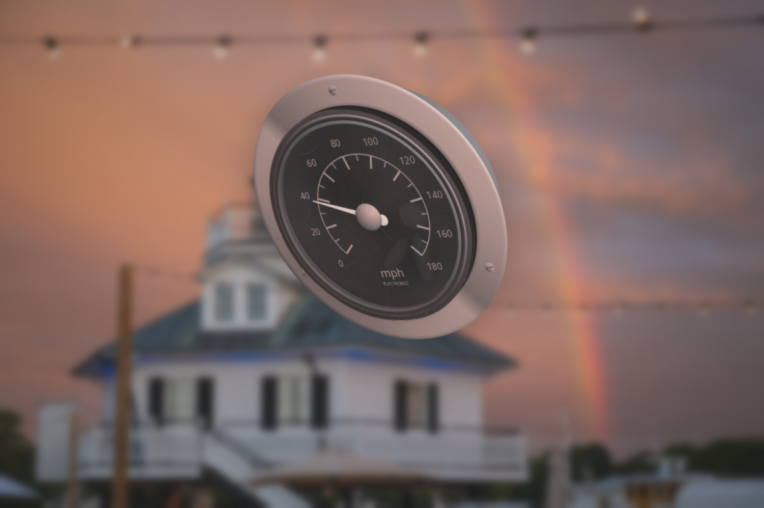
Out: mph 40
